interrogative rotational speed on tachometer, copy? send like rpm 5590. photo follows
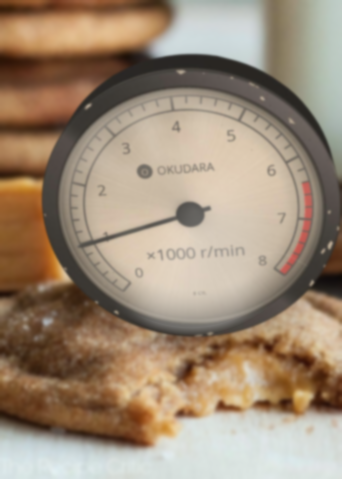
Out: rpm 1000
